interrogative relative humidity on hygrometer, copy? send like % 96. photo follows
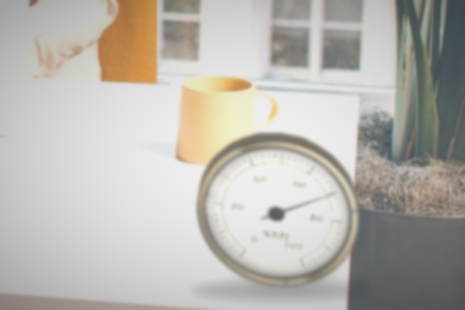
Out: % 70
